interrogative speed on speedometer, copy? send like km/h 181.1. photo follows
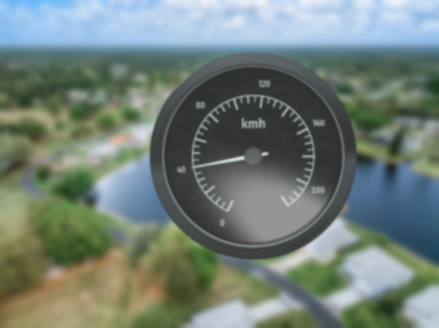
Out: km/h 40
